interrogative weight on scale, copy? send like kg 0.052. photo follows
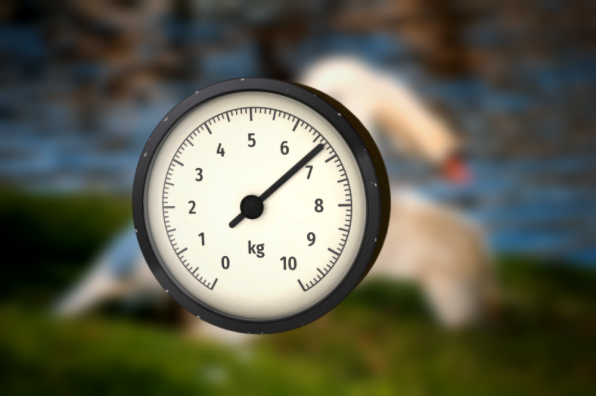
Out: kg 6.7
